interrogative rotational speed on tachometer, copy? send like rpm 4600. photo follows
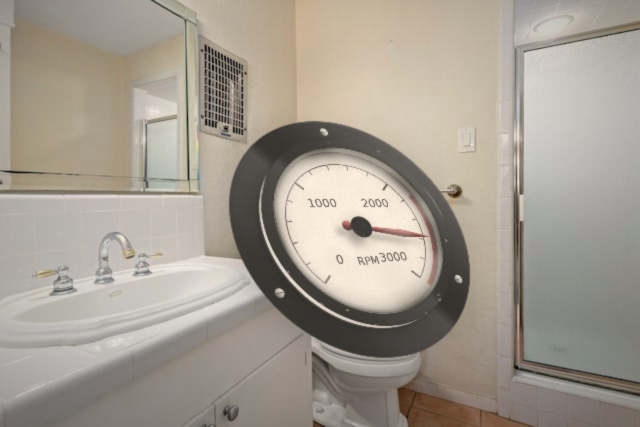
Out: rpm 2600
